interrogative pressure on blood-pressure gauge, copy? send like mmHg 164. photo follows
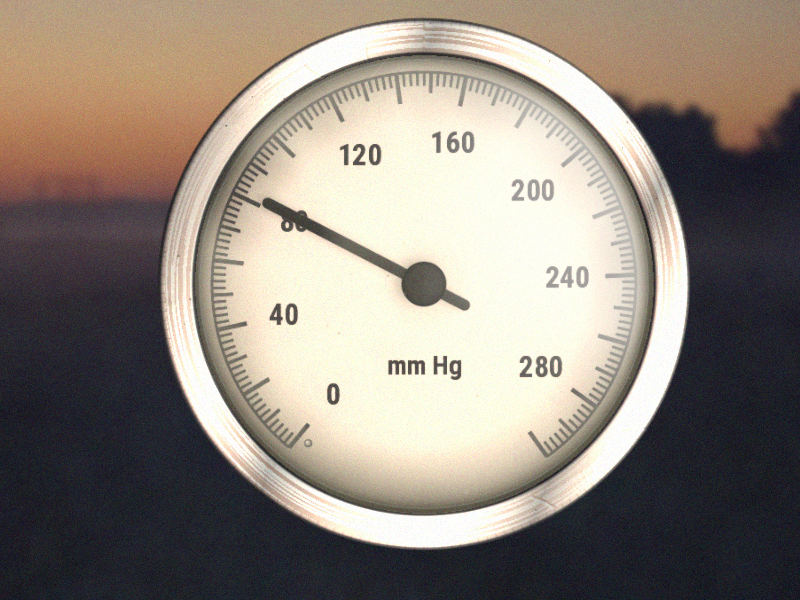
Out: mmHg 82
